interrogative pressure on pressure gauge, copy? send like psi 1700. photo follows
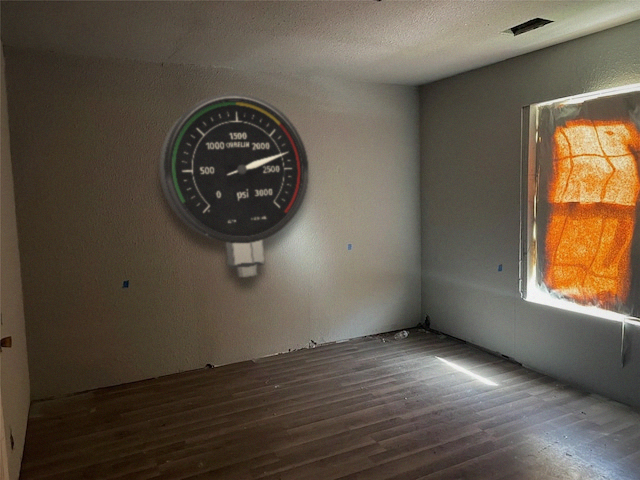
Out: psi 2300
